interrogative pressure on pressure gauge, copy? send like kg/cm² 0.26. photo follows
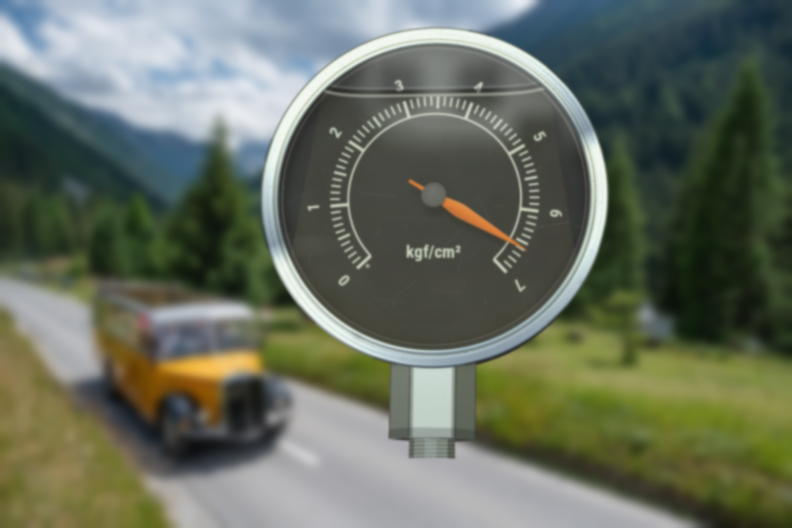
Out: kg/cm² 6.6
